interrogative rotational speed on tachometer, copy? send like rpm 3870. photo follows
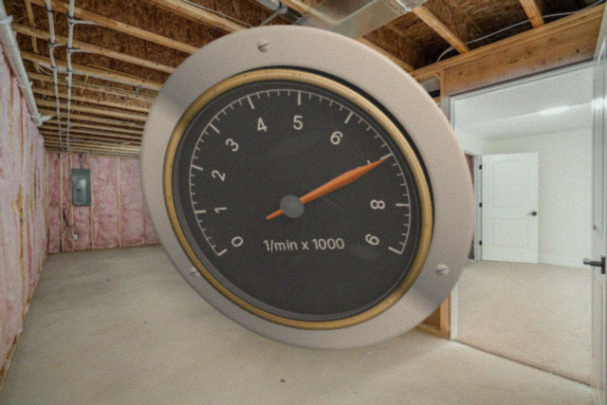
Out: rpm 7000
